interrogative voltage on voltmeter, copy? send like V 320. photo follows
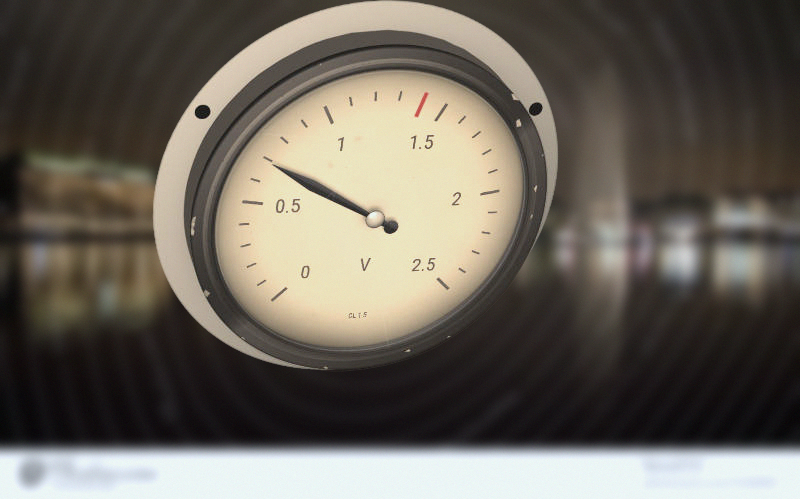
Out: V 0.7
